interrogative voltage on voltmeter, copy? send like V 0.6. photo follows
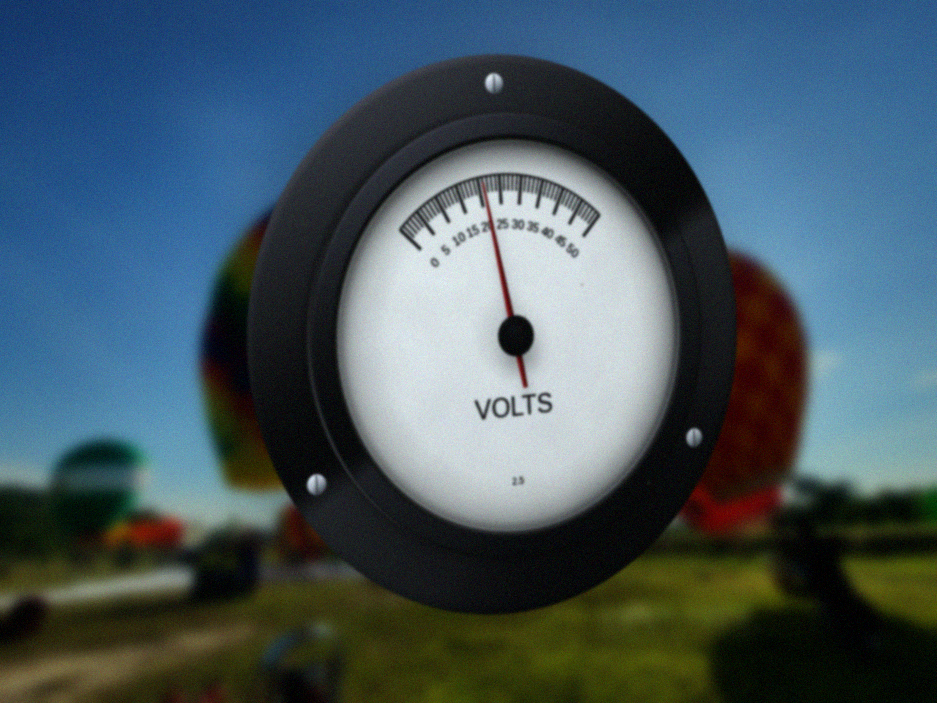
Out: V 20
